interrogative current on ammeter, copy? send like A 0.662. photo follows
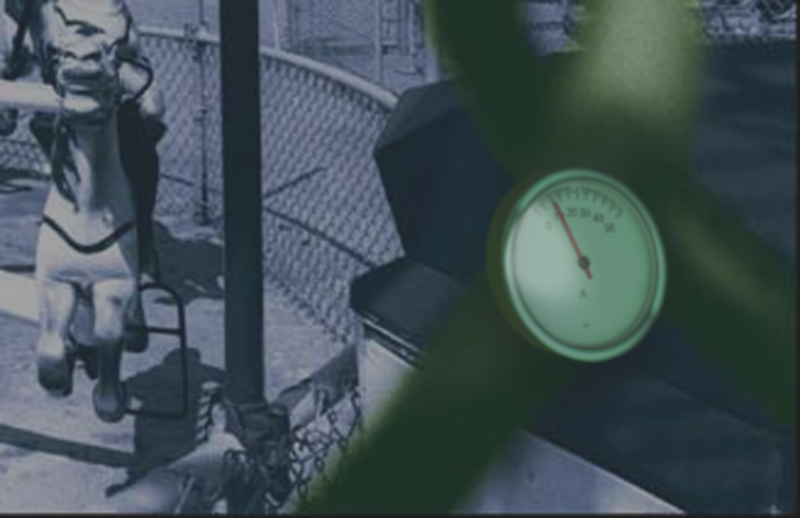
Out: A 10
